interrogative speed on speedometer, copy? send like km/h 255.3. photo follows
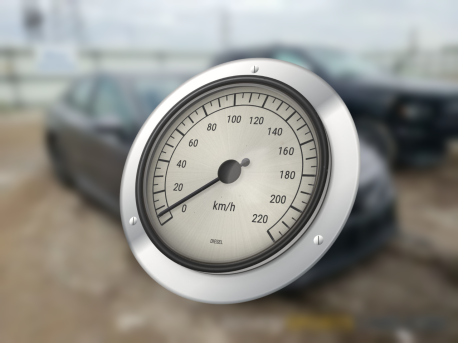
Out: km/h 5
